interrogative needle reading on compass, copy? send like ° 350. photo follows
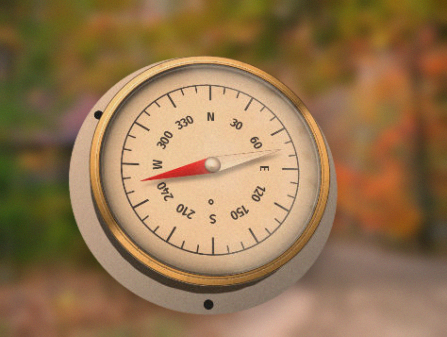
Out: ° 255
